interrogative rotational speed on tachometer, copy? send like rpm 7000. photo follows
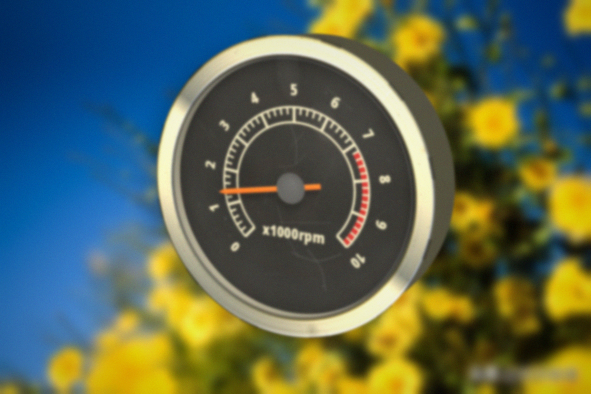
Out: rpm 1400
